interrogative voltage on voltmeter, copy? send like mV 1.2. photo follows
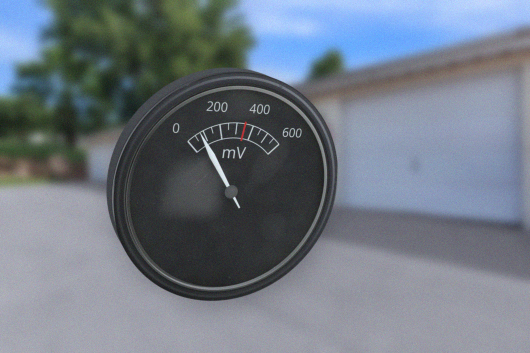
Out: mV 75
